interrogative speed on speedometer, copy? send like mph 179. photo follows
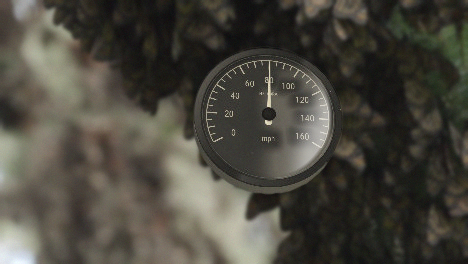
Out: mph 80
